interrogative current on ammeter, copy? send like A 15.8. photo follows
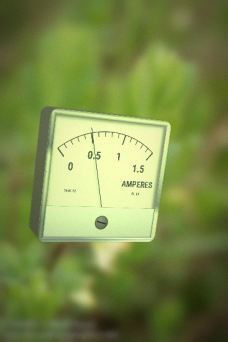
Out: A 0.5
